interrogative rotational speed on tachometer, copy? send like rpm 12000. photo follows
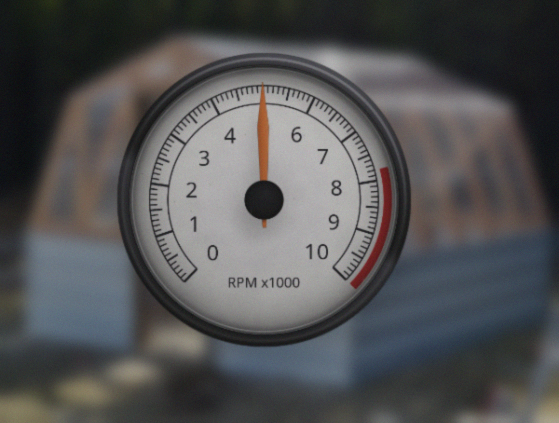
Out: rpm 5000
